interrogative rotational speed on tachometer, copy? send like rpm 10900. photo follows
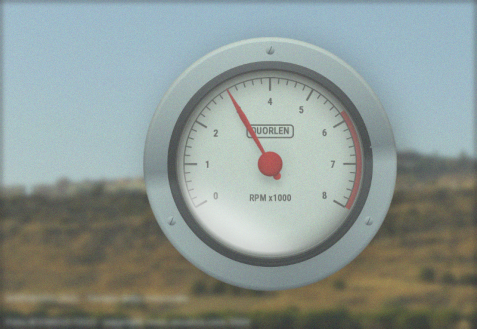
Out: rpm 3000
